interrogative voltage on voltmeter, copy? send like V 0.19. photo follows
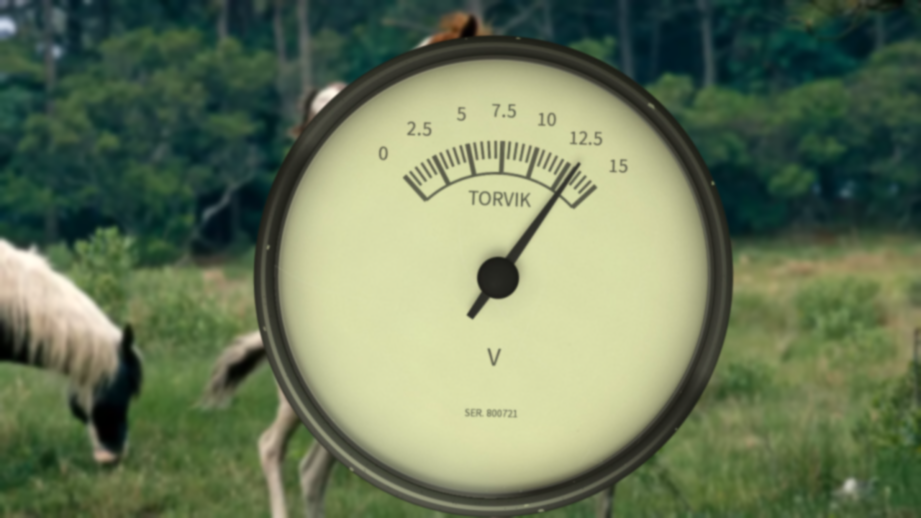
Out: V 13
